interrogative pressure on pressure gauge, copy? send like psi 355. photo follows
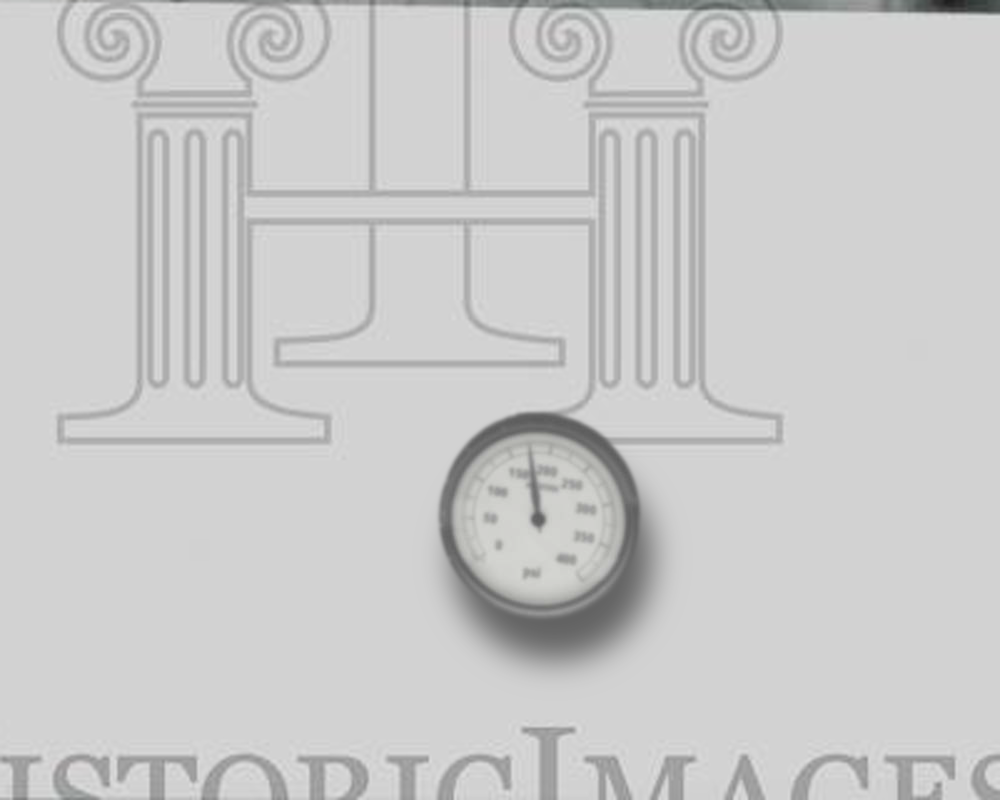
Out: psi 175
